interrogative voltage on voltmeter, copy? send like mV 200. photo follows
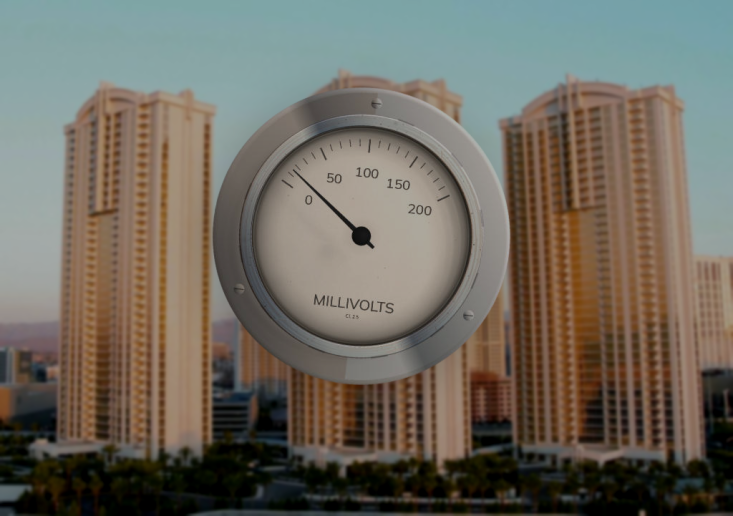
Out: mV 15
